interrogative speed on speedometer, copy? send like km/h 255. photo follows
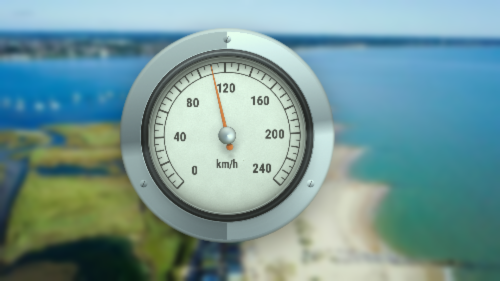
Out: km/h 110
